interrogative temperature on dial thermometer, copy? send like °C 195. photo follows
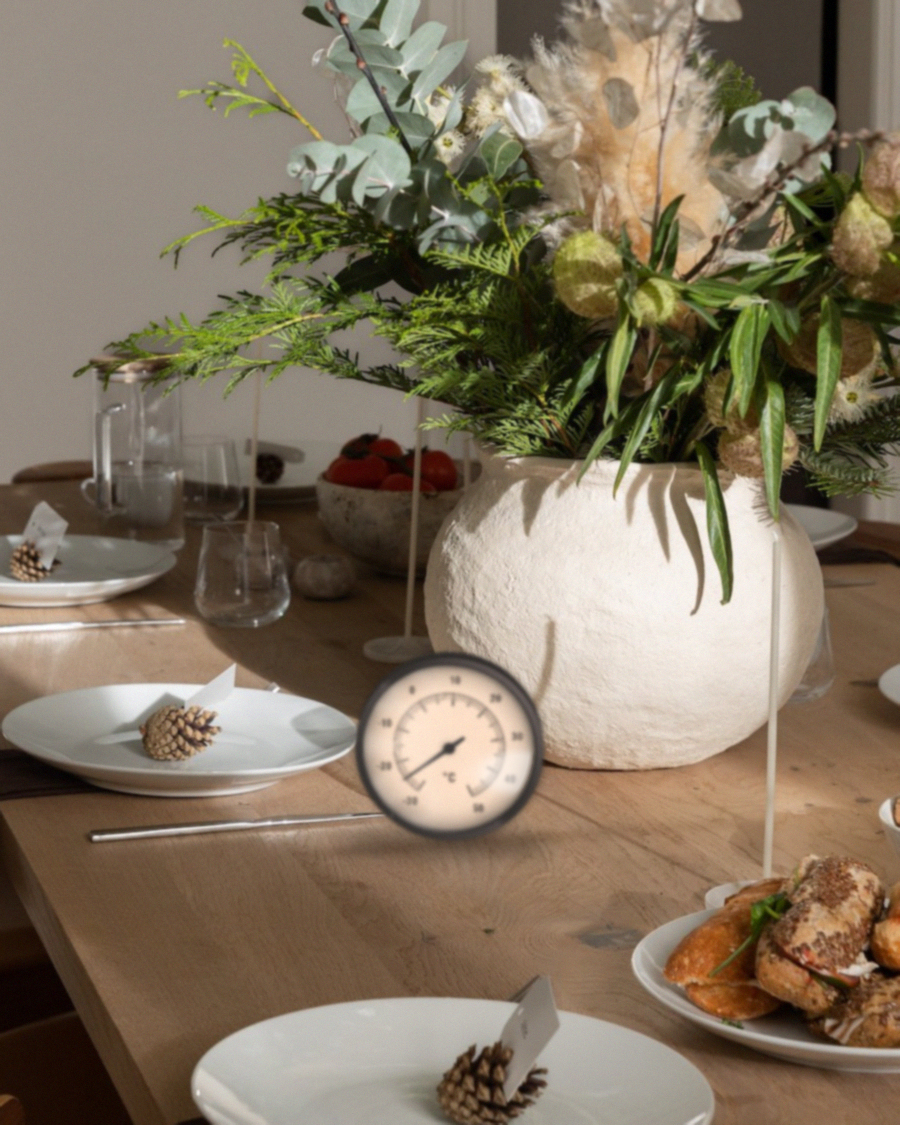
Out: °C -25
